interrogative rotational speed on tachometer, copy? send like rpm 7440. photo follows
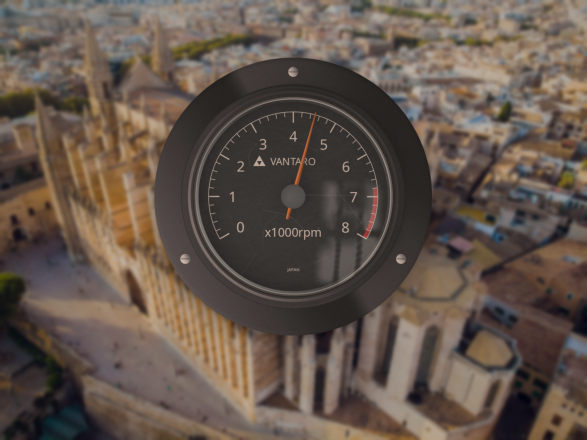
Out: rpm 4500
